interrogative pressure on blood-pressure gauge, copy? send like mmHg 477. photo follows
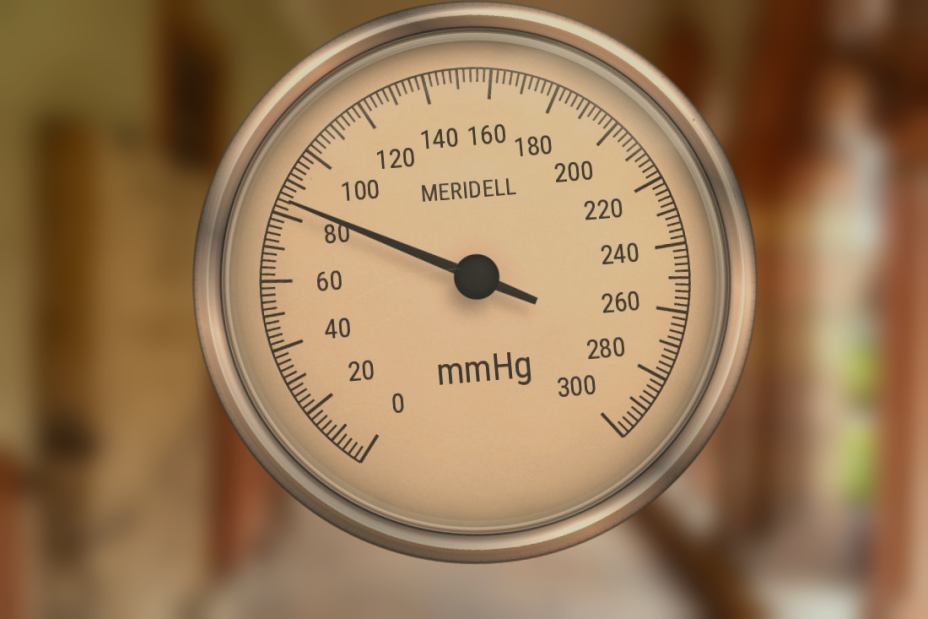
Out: mmHg 84
